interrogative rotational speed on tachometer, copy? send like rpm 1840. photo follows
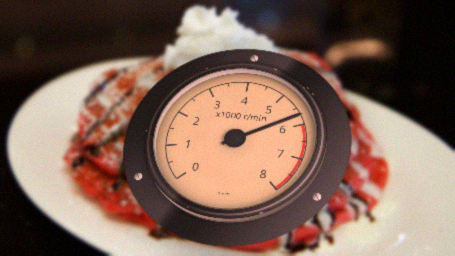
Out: rpm 5750
